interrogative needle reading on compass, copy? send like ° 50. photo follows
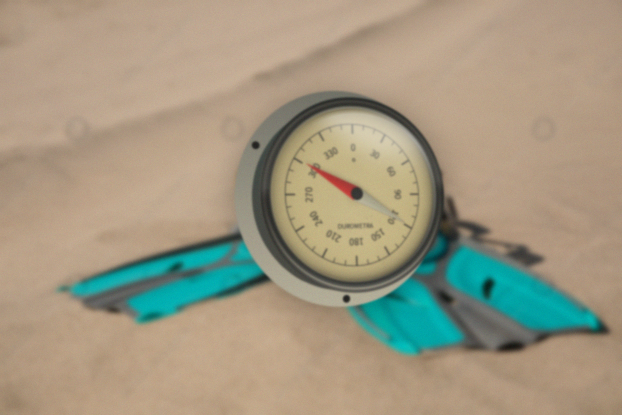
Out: ° 300
